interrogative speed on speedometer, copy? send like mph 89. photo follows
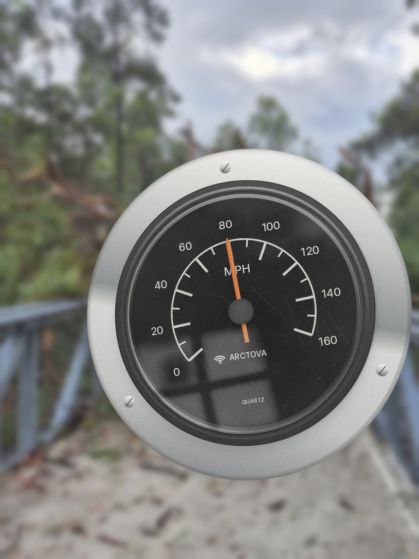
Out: mph 80
